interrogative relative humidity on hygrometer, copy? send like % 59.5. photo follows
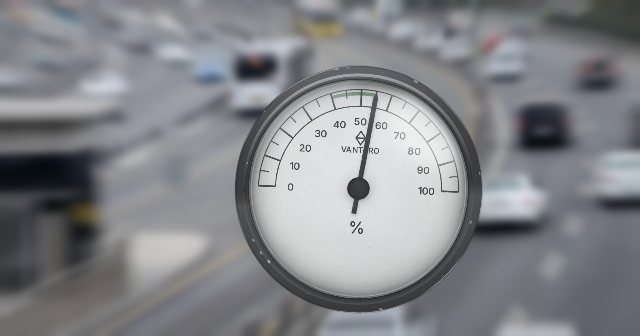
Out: % 55
